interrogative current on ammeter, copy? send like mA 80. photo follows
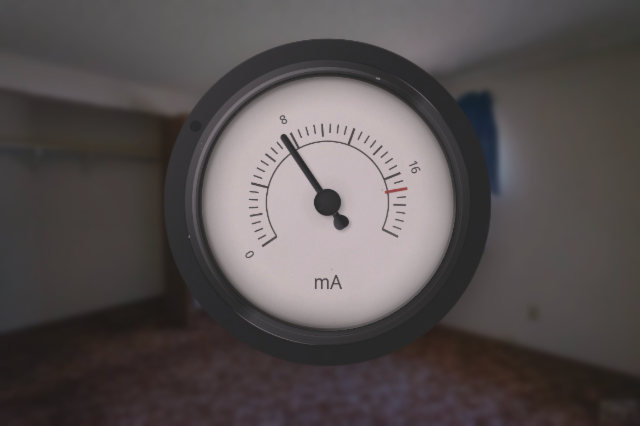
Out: mA 7.5
